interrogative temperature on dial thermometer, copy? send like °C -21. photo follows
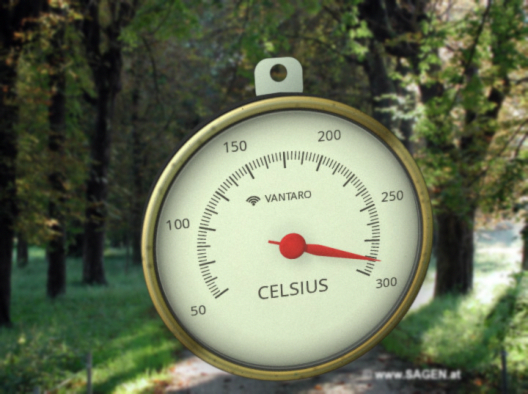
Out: °C 287.5
